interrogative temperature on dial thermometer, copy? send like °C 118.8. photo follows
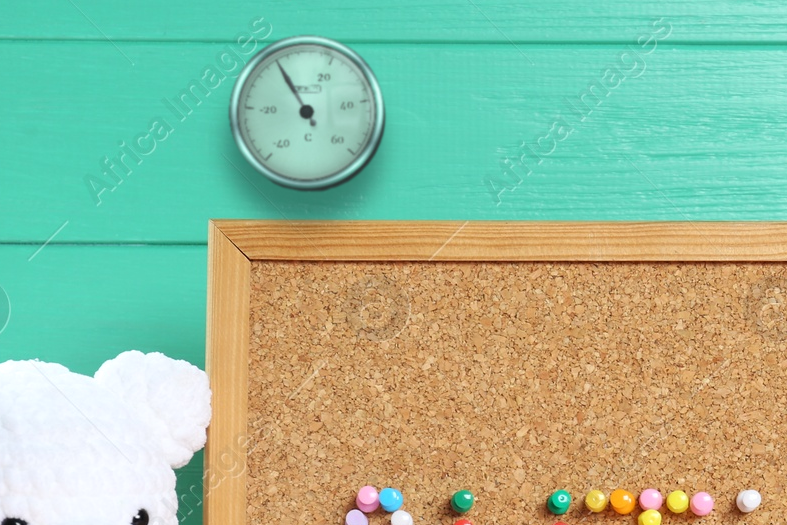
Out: °C 0
